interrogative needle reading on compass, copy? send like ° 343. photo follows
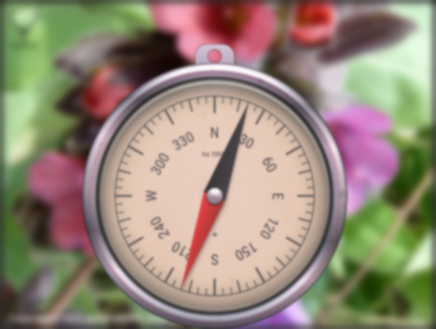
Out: ° 200
